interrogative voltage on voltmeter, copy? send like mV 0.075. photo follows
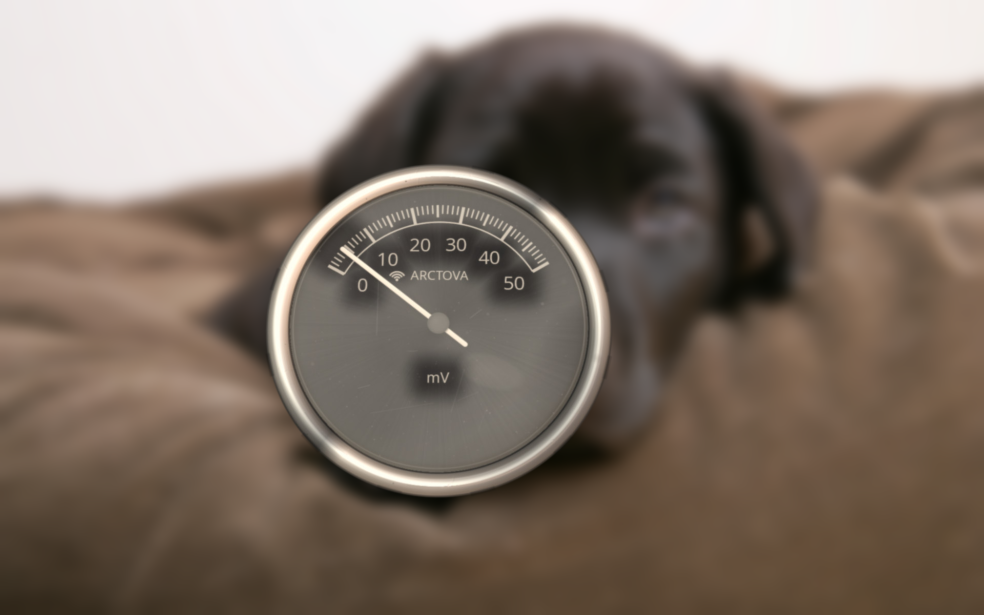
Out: mV 4
